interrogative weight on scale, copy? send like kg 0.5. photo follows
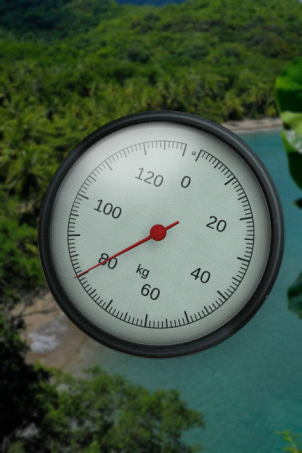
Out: kg 80
